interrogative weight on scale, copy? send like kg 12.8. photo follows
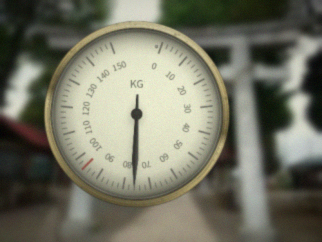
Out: kg 76
